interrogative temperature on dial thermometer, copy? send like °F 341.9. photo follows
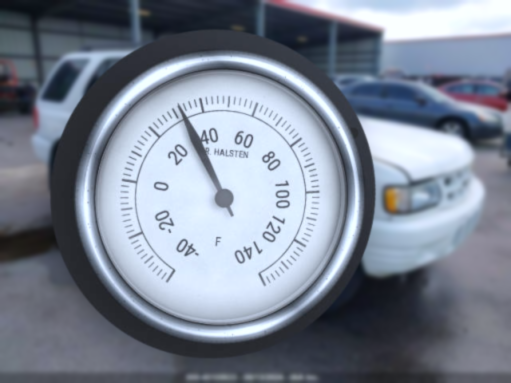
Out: °F 32
